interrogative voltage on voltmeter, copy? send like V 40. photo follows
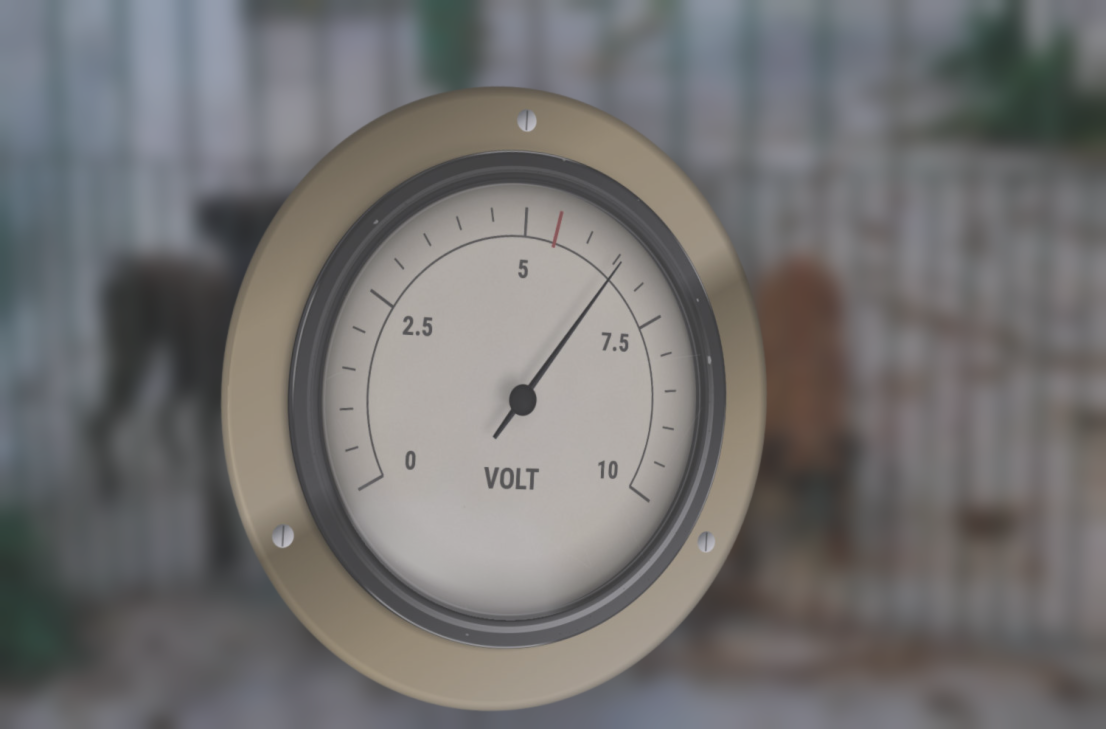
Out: V 6.5
